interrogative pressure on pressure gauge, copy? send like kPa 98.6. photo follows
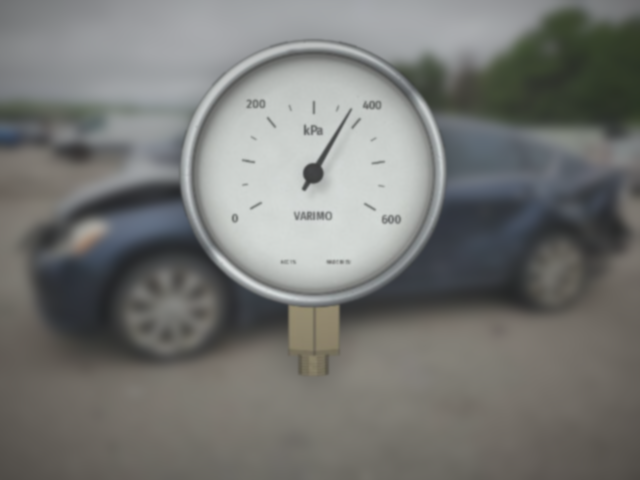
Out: kPa 375
